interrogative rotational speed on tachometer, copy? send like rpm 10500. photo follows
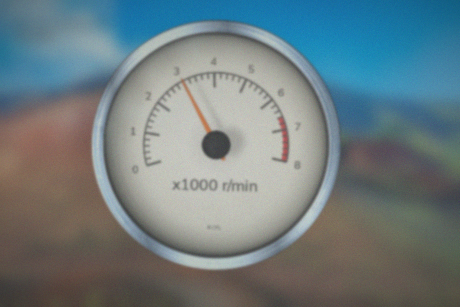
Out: rpm 3000
